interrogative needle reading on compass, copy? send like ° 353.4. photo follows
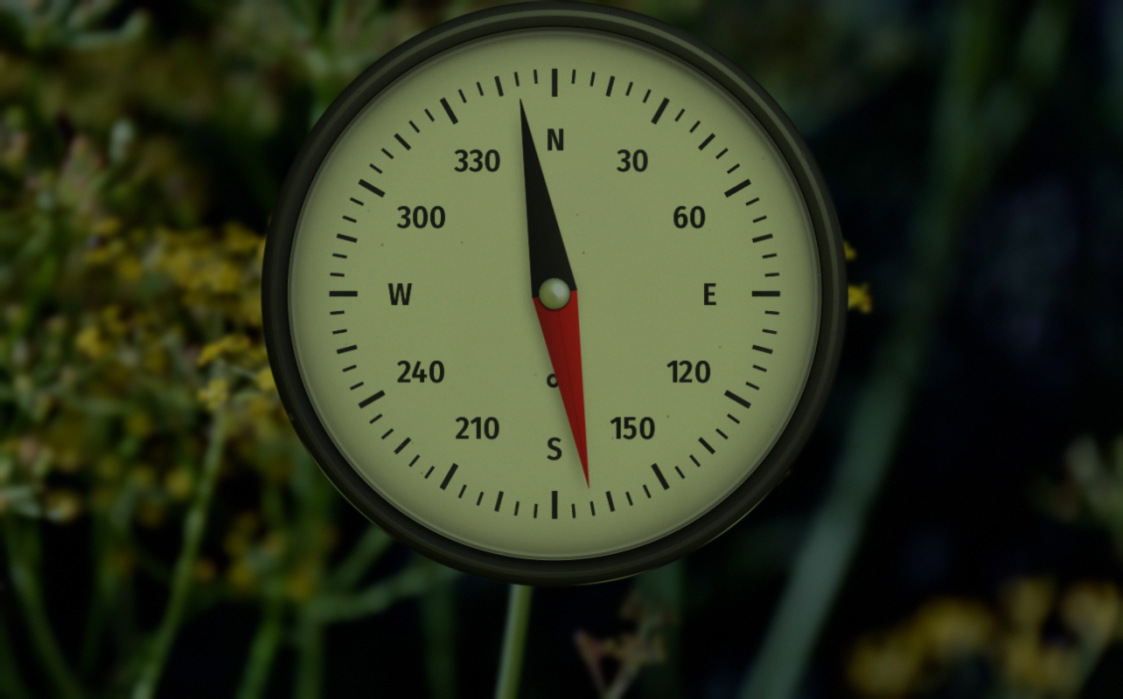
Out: ° 170
